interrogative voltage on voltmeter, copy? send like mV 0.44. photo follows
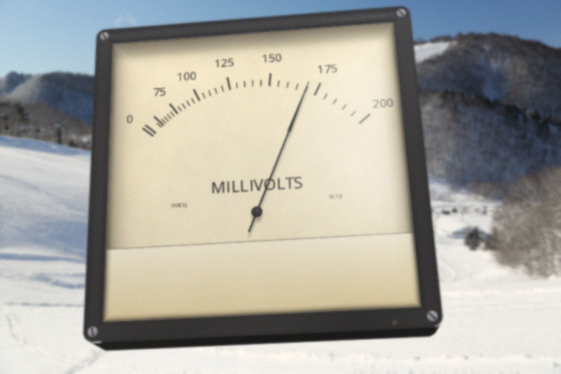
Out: mV 170
